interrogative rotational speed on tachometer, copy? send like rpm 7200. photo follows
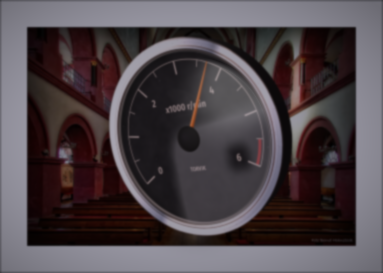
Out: rpm 3750
